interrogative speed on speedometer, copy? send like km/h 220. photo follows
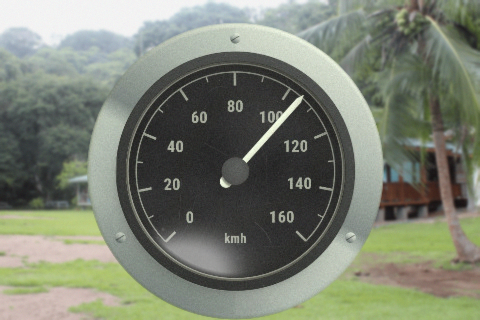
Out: km/h 105
